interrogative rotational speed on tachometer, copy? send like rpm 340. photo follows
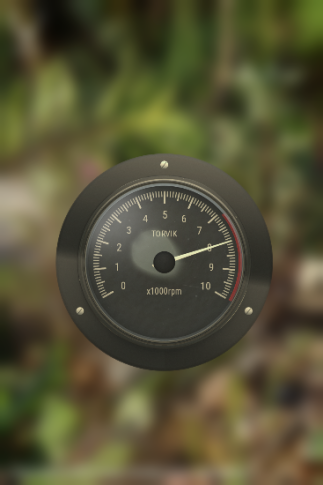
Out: rpm 8000
